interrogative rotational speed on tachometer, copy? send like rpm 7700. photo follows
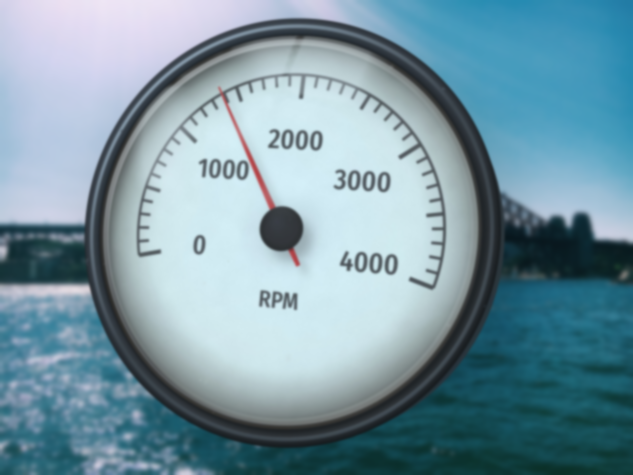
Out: rpm 1400
